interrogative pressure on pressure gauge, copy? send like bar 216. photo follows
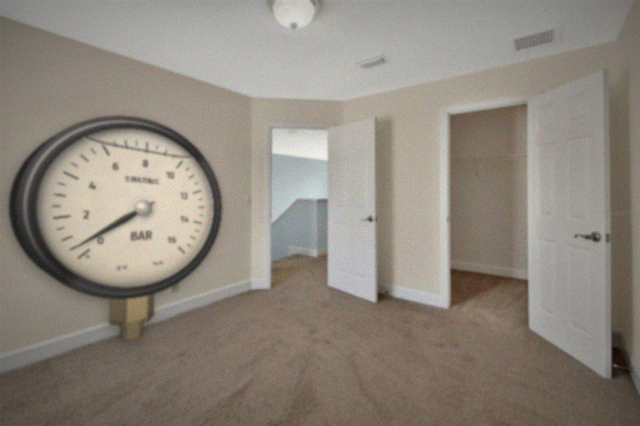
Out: bar 0.5
